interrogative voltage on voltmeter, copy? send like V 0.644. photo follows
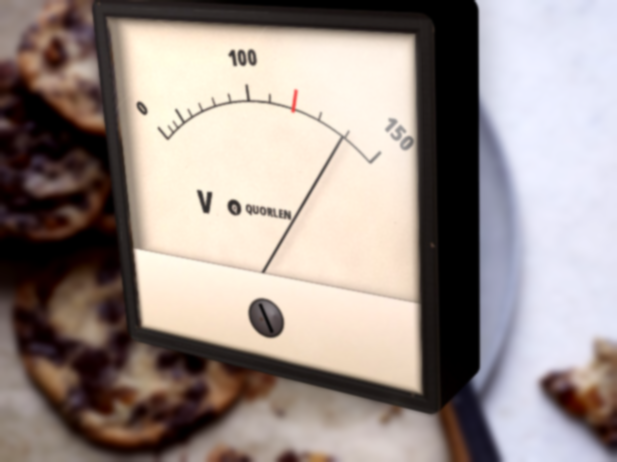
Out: V 140
